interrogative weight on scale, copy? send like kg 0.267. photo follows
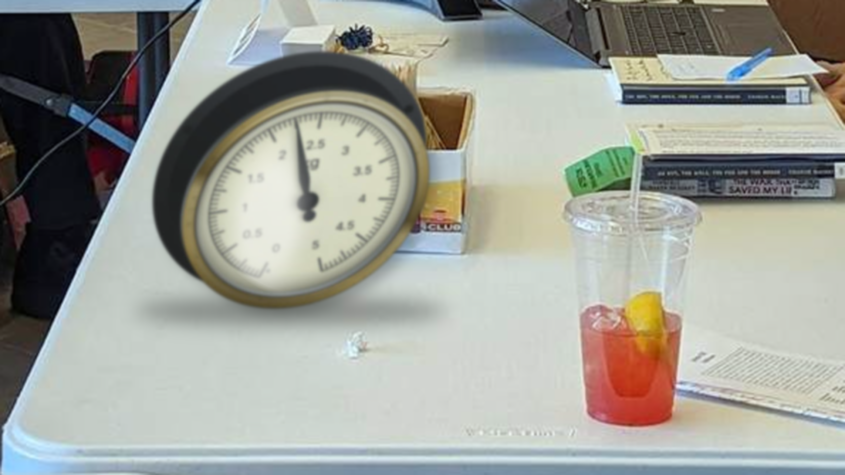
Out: kg 2.25
